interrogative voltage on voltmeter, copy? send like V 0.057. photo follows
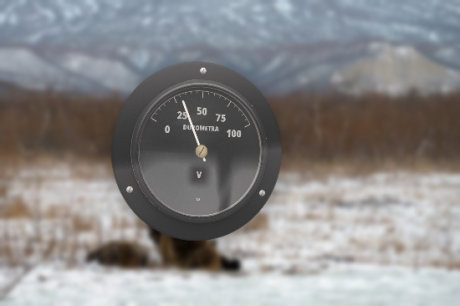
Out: V 30
